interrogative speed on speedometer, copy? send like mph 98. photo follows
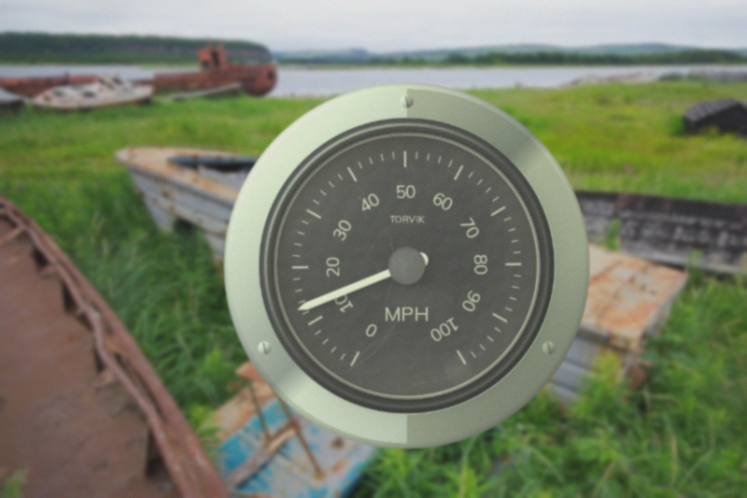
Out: mph 13
